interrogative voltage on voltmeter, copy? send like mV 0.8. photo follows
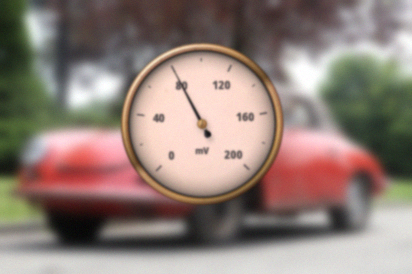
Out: mV 80
